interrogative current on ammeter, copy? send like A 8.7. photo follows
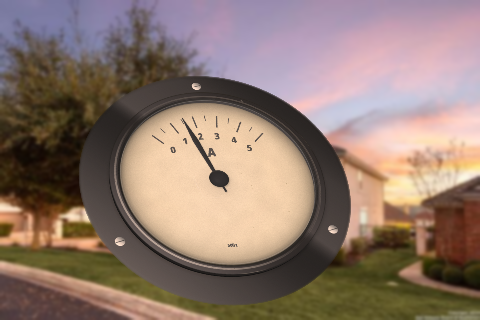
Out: A 1.5
